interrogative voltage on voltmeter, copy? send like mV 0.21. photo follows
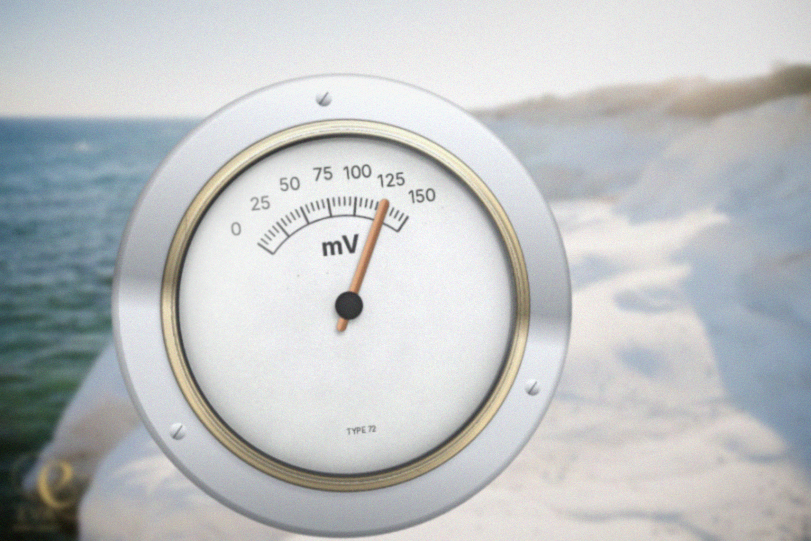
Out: mV 125
